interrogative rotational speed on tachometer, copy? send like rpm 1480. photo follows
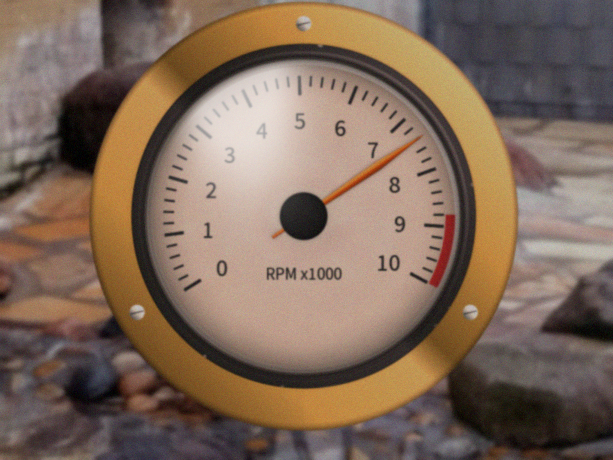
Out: rpm 7400
